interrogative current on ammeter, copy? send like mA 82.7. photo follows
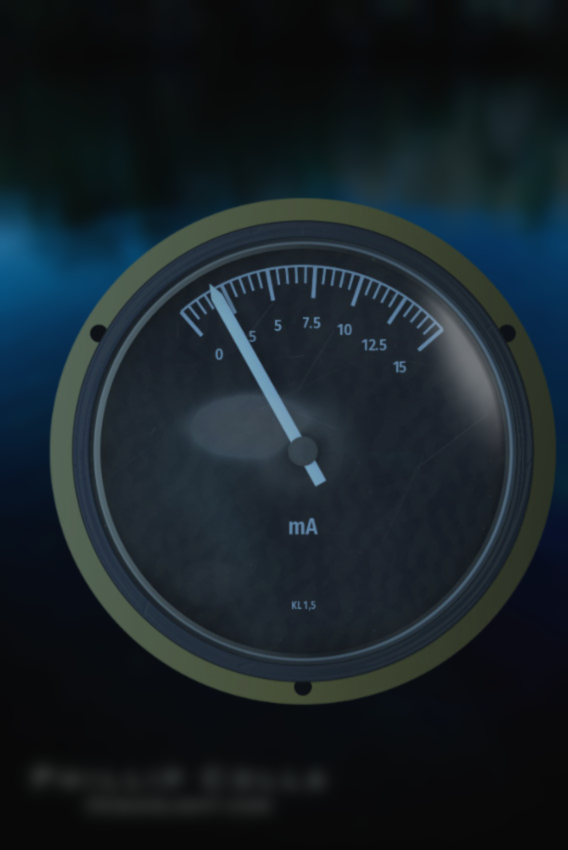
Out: mA 2
